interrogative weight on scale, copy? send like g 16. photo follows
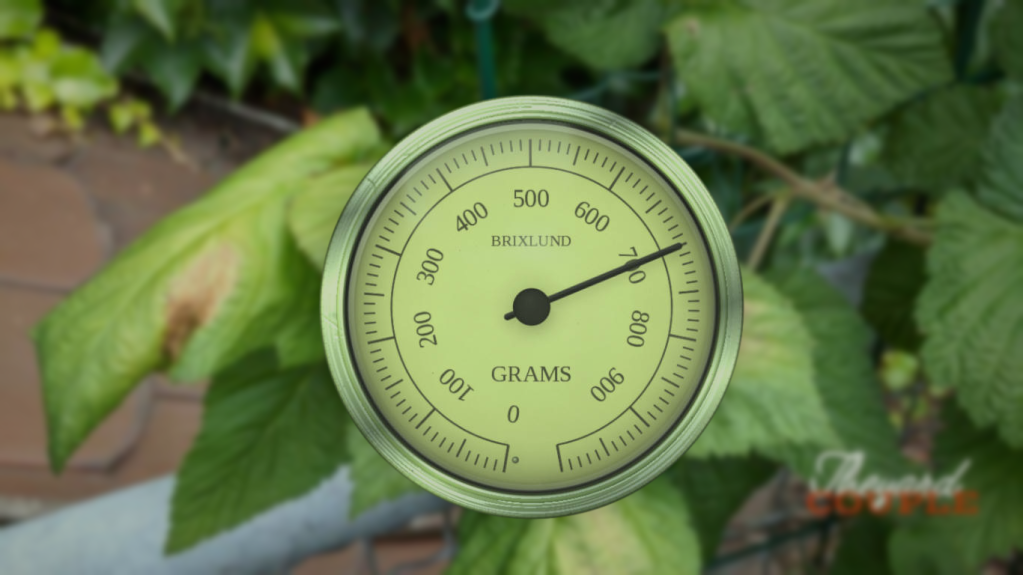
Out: g 700
